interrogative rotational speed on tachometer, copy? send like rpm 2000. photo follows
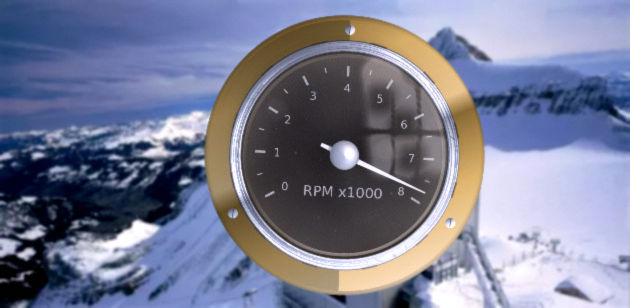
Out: rpm 7750
